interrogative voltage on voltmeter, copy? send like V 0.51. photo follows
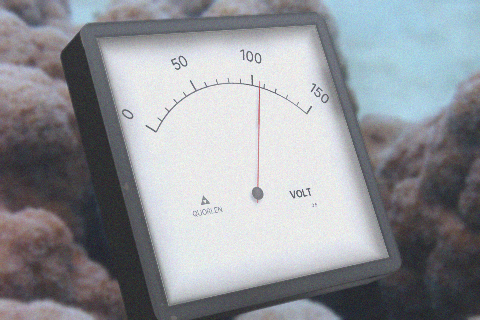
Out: V 105
